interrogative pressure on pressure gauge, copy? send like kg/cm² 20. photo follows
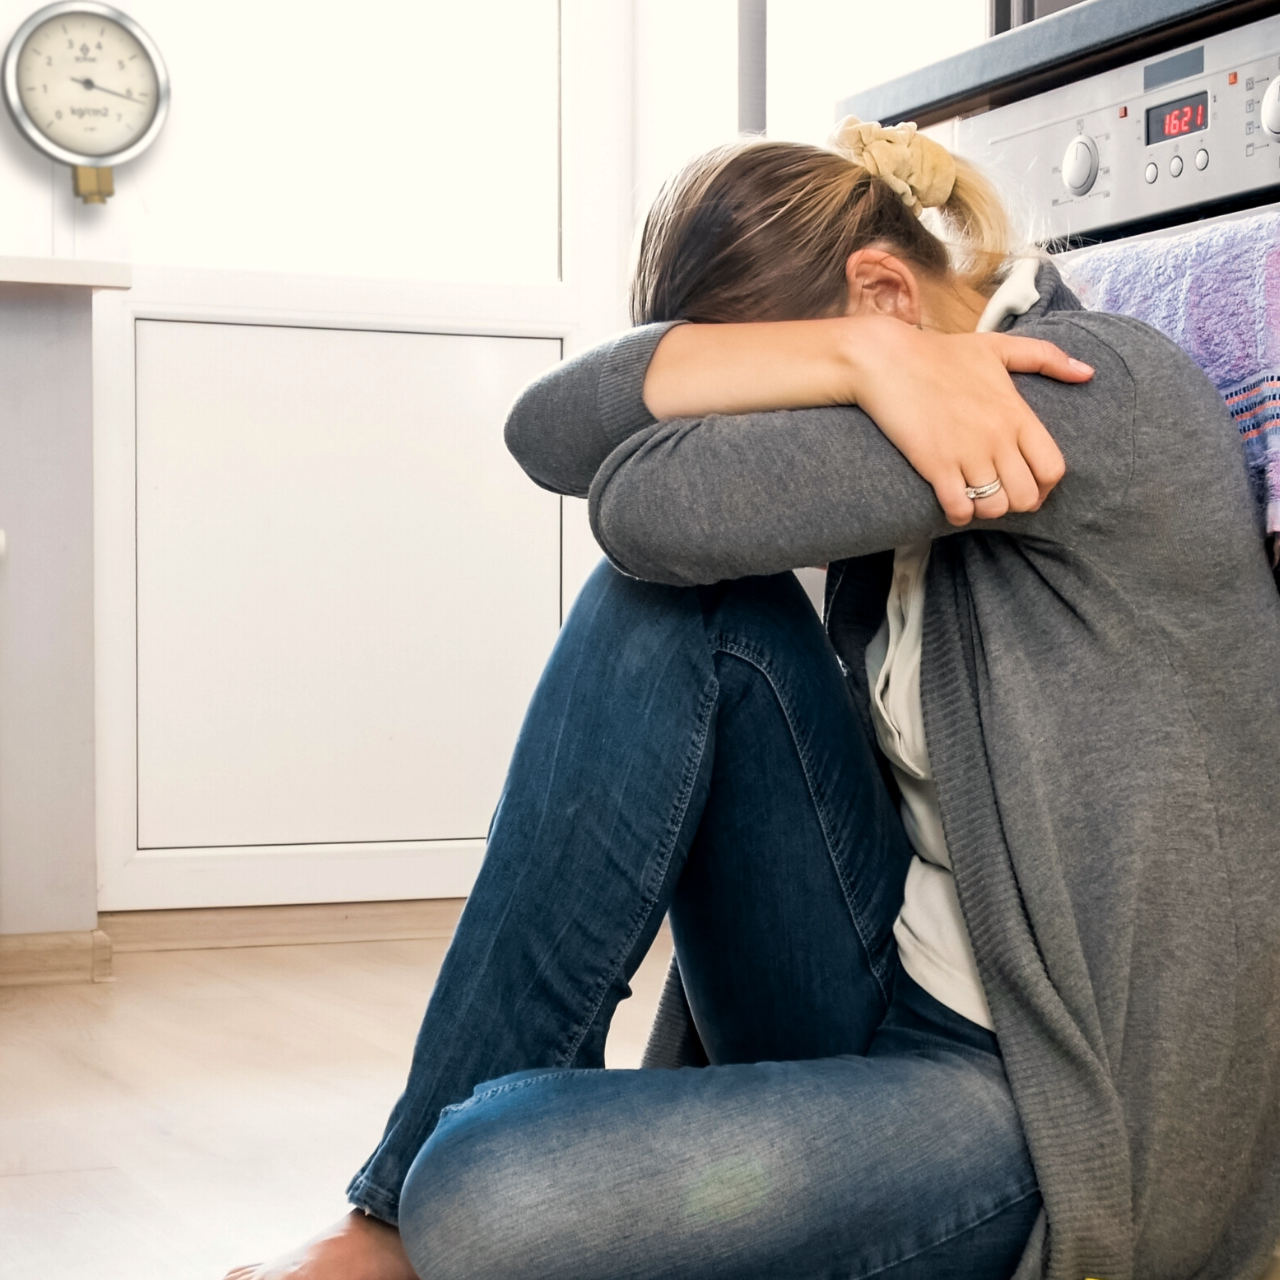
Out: kg/cm² 6.25
